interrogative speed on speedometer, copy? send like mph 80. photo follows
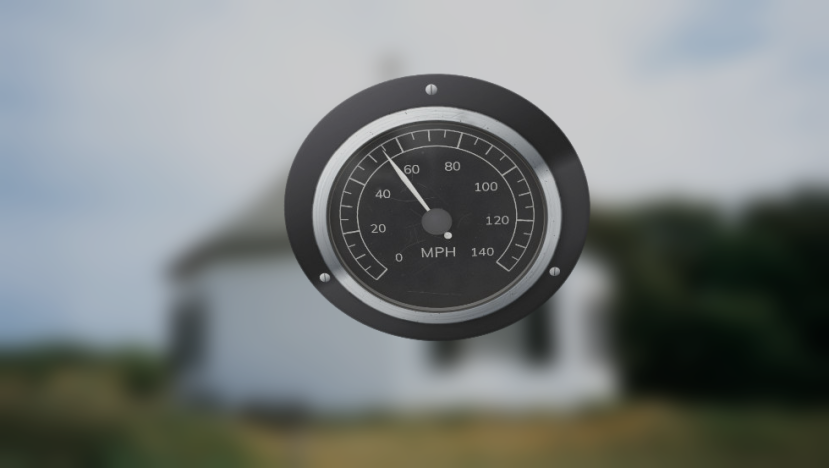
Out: mph 55
